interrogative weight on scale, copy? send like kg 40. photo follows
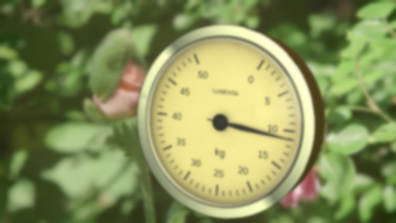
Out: kg 11
